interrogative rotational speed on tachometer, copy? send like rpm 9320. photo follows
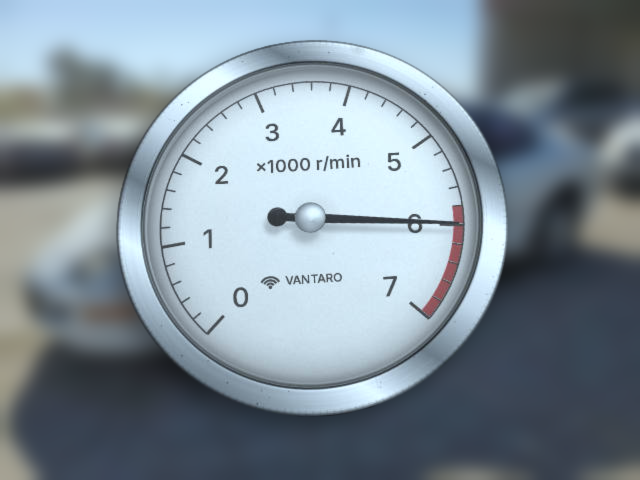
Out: rpm 6000
